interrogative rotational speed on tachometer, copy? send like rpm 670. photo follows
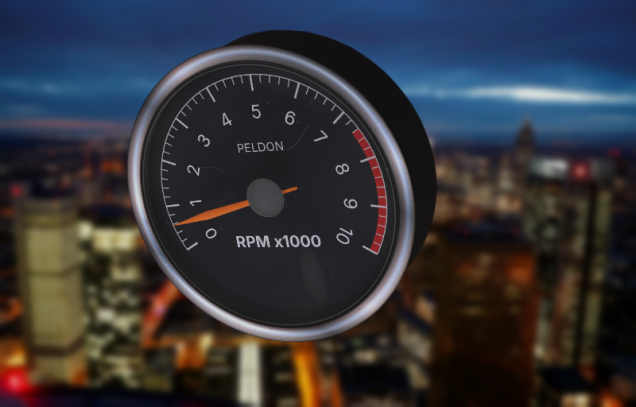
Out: rpm 600
